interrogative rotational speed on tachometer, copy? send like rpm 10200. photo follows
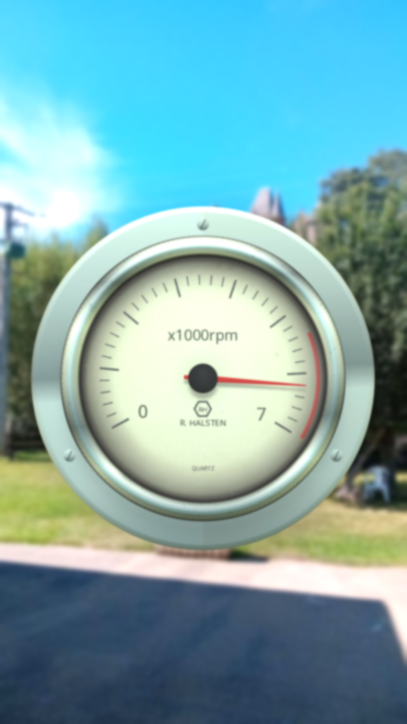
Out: rpm 6200
